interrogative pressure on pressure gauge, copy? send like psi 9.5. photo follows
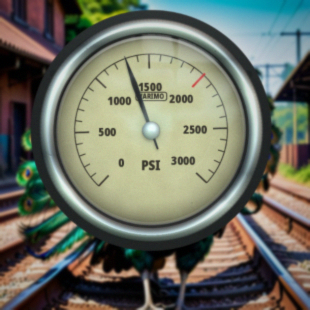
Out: psi 1300
